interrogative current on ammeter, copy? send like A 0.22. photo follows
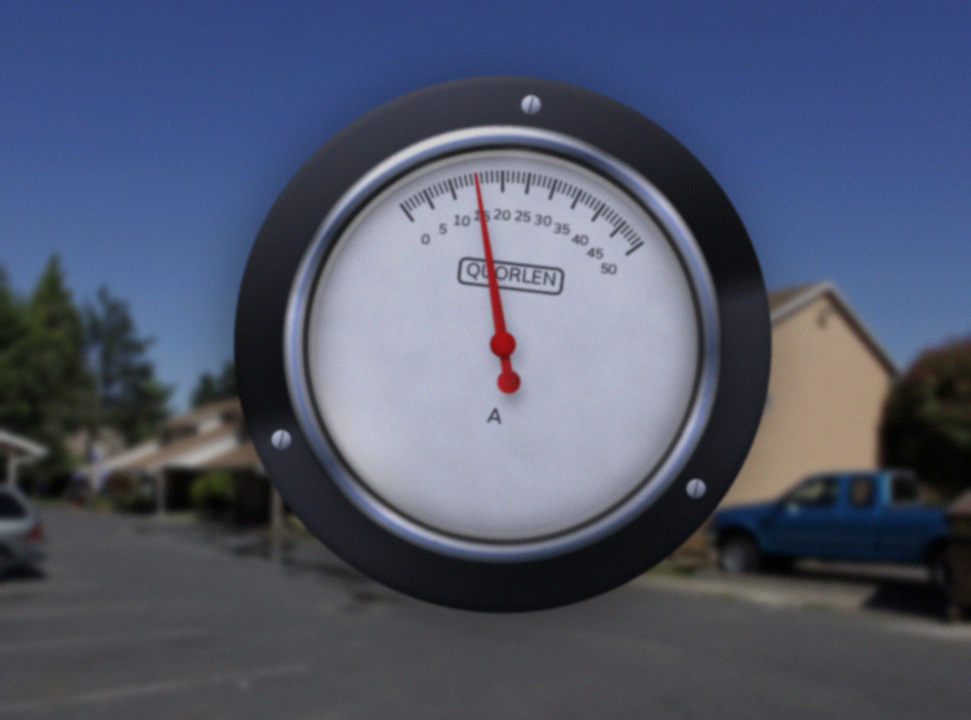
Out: A 15
